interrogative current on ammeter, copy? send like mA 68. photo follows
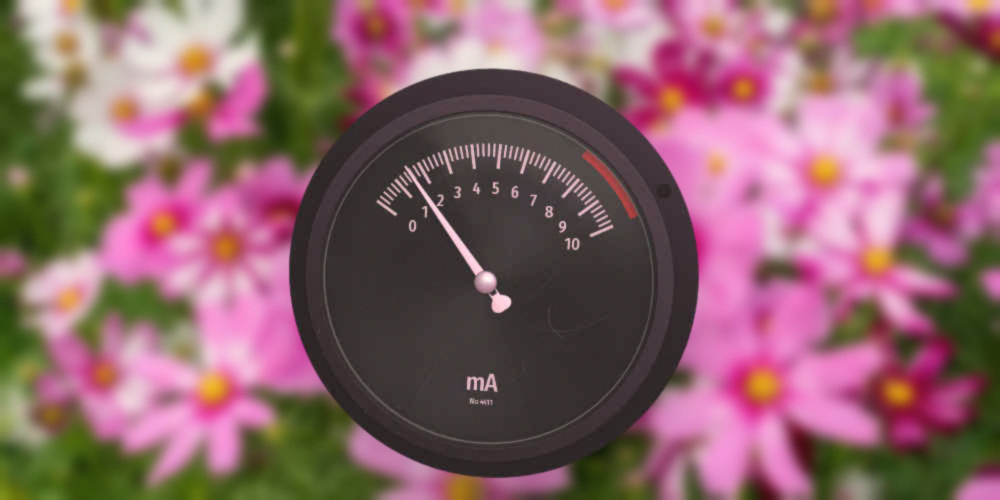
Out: mA 1.6
